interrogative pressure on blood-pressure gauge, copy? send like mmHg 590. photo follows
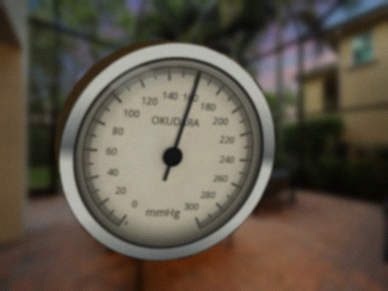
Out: mmHg 160
